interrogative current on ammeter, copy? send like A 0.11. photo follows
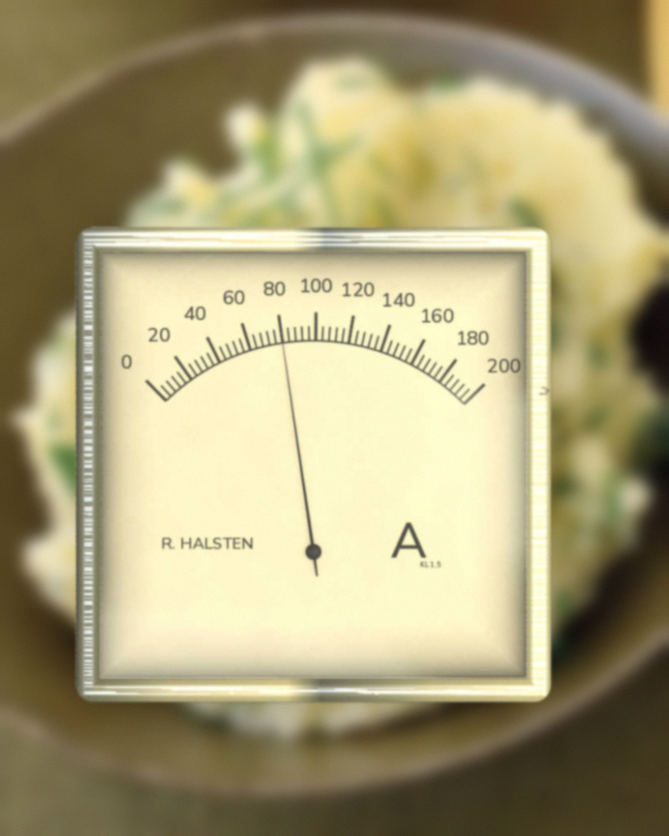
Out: A 80
